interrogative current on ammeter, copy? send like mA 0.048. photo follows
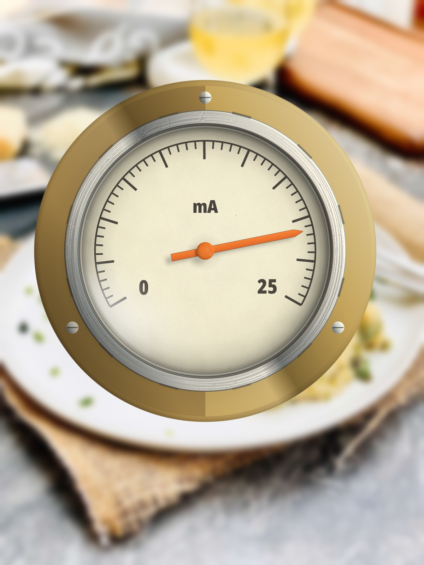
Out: mA 20.75
